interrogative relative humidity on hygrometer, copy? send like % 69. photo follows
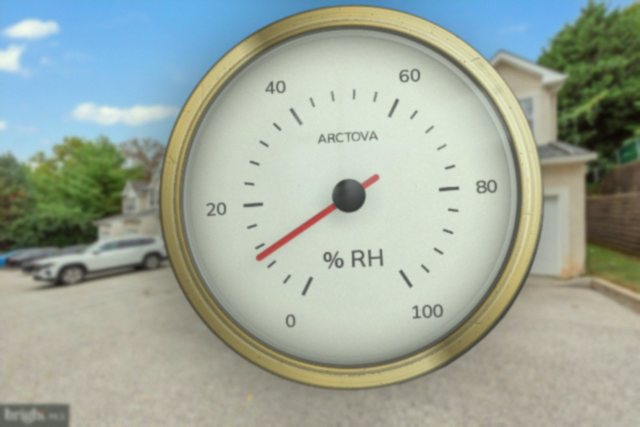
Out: % 10
